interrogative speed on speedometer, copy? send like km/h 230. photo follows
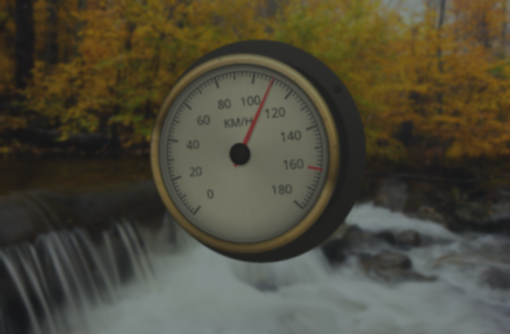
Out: km/h 110
